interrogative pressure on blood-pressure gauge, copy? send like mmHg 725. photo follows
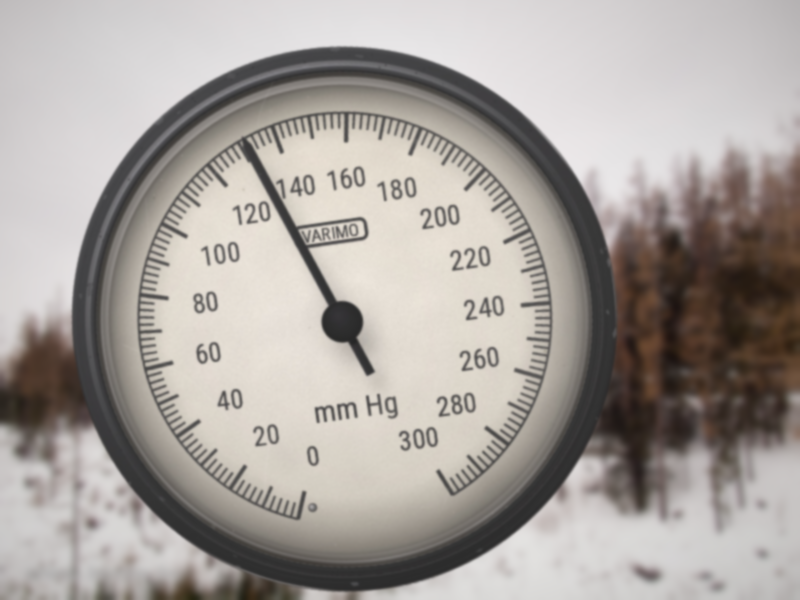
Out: mmHg 132
